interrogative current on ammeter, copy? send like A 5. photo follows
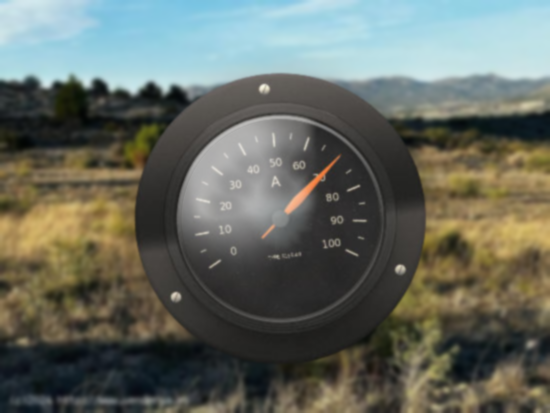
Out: A 70
